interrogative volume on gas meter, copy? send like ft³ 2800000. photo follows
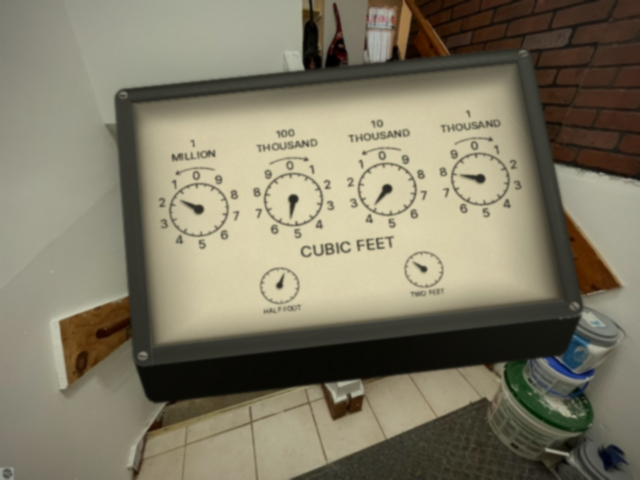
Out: ft³ 153800
